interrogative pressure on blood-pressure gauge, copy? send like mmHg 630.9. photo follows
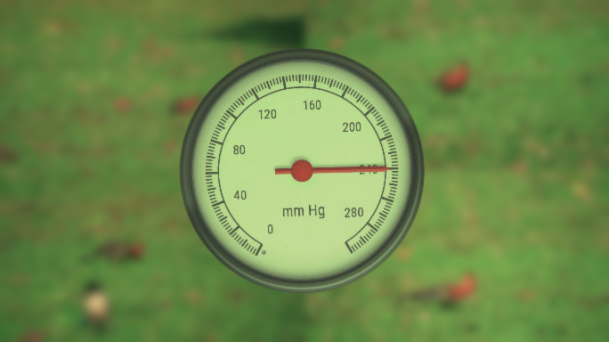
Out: mmHg 240
